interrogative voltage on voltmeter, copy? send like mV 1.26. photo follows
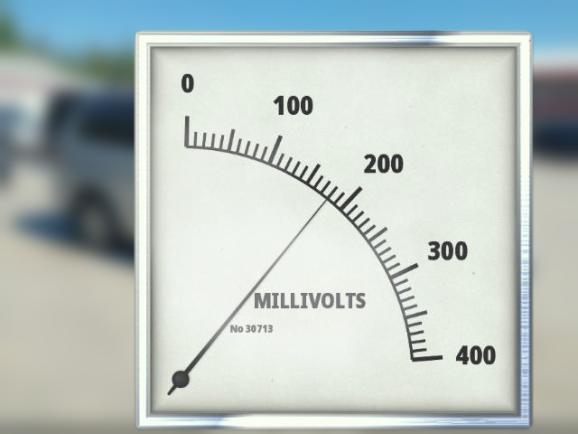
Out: mV 180
